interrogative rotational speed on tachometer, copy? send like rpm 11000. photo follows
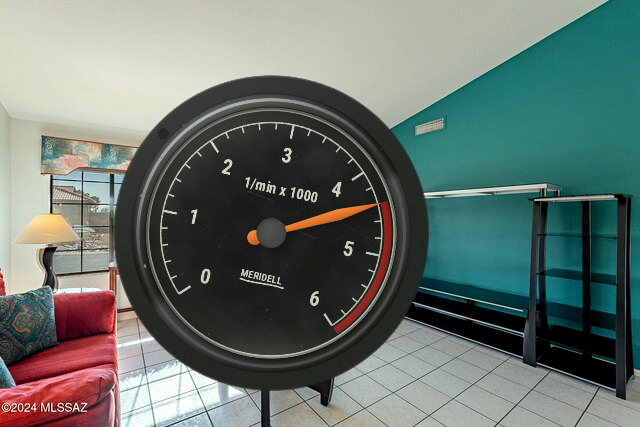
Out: rpm 4400
